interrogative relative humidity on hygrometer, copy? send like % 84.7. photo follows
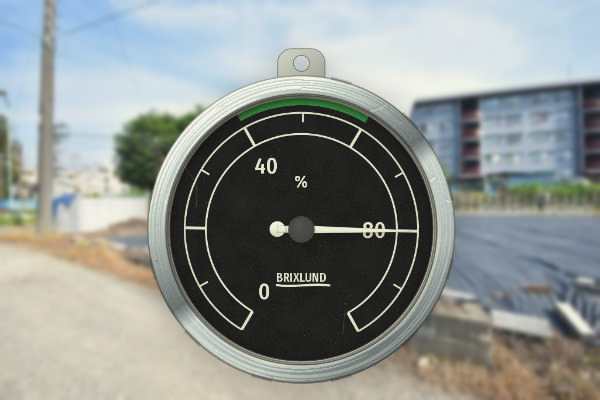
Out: % 80
